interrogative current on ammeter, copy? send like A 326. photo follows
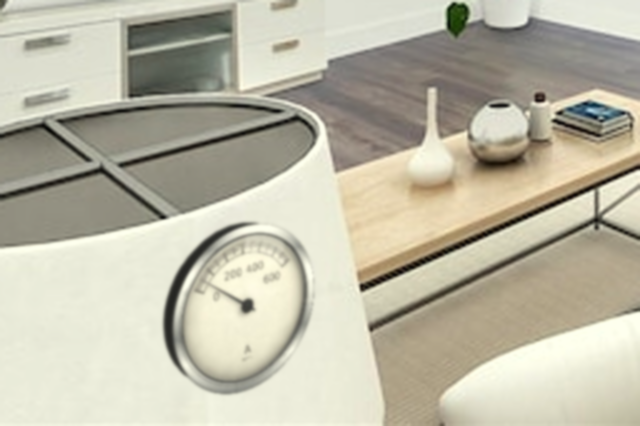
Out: A 50
